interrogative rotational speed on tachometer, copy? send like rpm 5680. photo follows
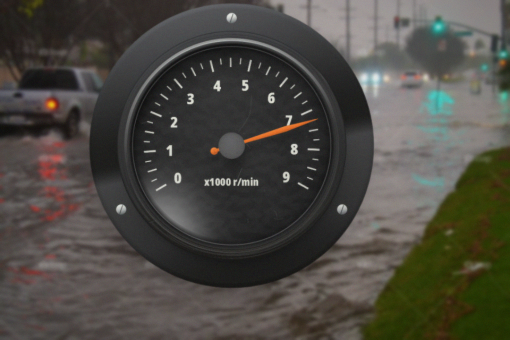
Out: rpm 7250
